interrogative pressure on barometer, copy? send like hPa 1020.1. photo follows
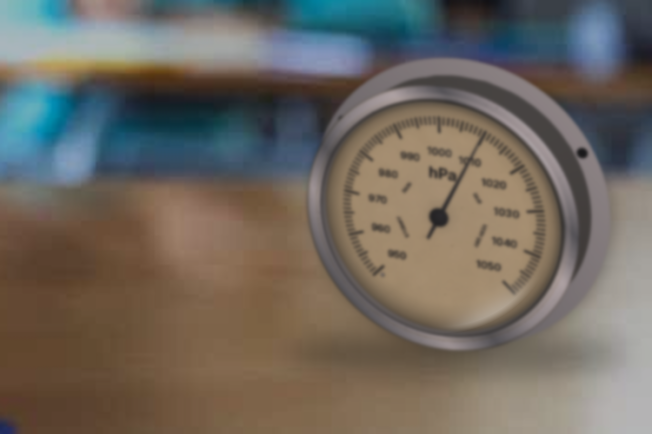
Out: hPa 1010
